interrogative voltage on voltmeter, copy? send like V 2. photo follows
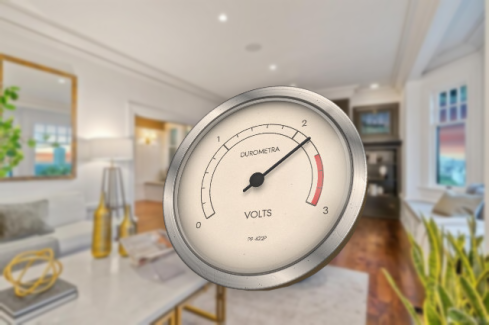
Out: V 2.2
